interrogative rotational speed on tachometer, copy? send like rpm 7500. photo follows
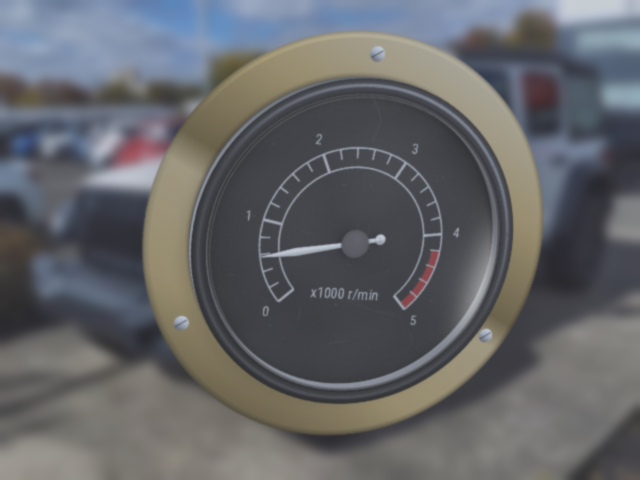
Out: rpm 600
